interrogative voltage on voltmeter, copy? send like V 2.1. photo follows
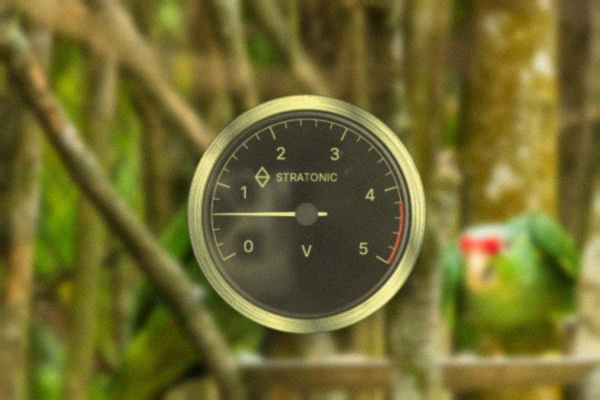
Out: V 0.6
